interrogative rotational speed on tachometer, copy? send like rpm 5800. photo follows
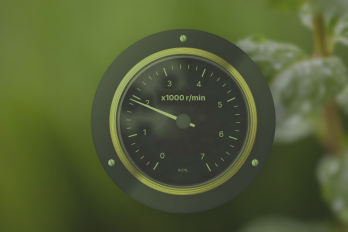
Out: rpm 1900
